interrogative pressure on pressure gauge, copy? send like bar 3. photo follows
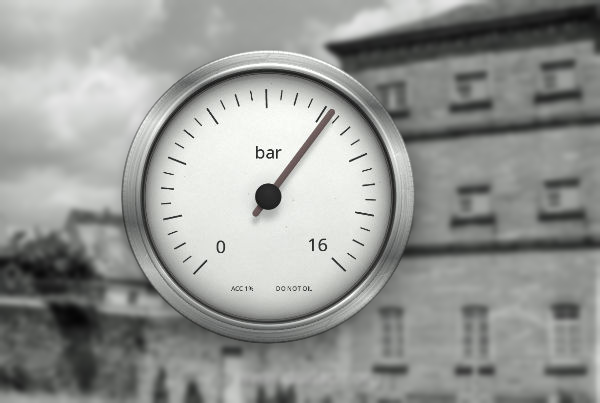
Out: bar 10.25
